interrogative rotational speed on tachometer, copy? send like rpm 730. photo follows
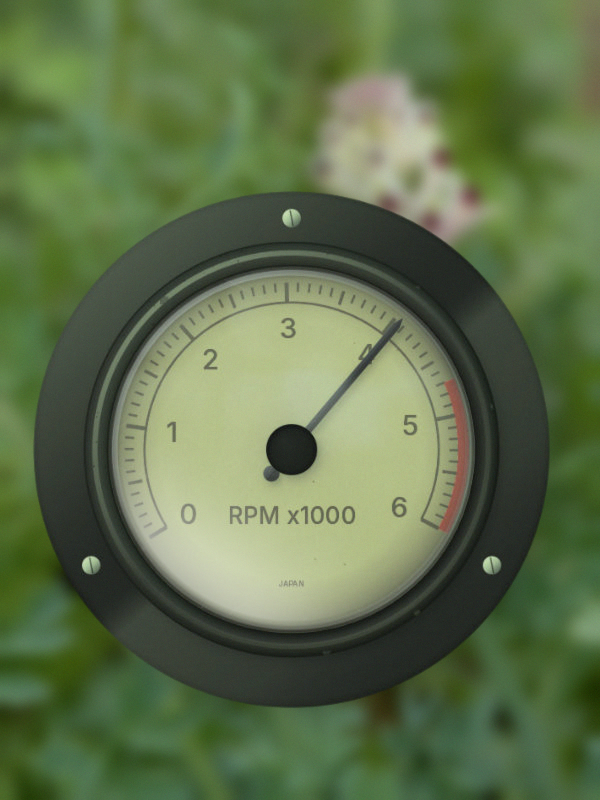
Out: rpm 4050
